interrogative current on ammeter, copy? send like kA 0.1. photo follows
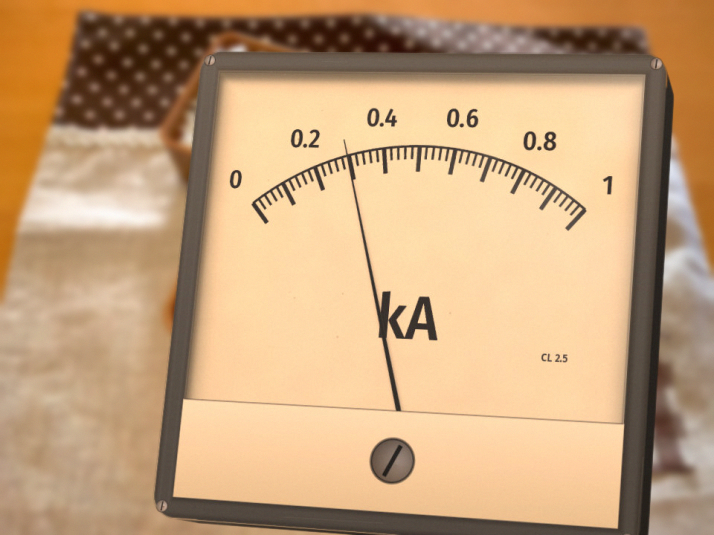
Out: kA 0.3
